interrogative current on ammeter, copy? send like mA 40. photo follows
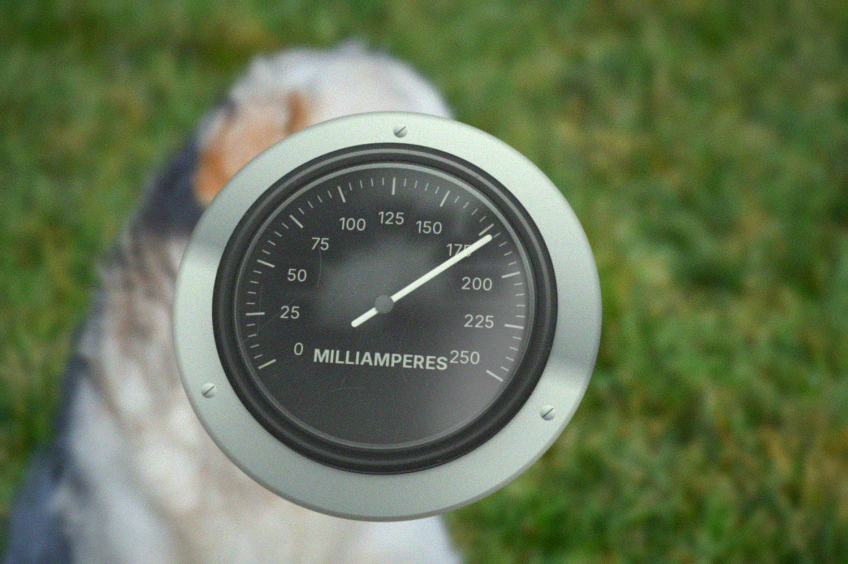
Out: mA 180
